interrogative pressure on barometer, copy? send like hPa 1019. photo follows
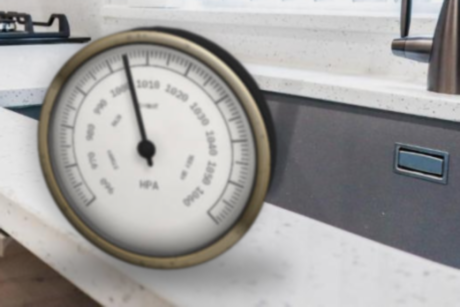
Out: hPa 1005
